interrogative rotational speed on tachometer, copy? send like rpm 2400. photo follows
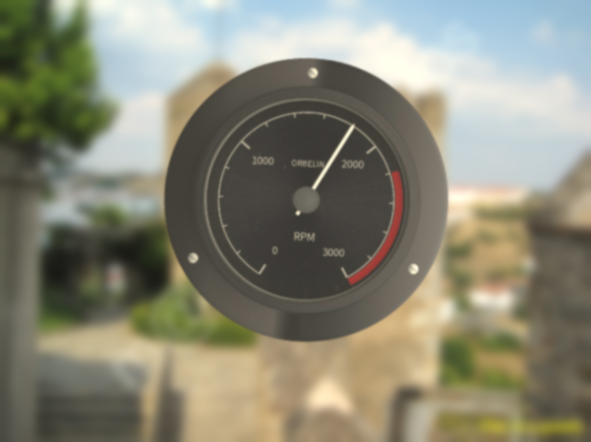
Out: rpm 1800
